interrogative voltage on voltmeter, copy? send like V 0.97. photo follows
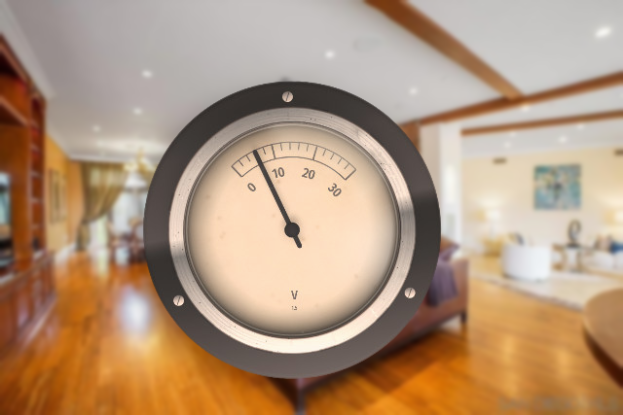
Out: V 6
